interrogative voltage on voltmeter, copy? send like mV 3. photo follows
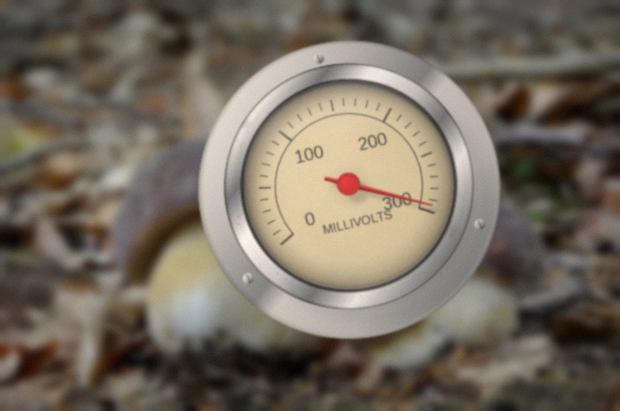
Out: mV 295
